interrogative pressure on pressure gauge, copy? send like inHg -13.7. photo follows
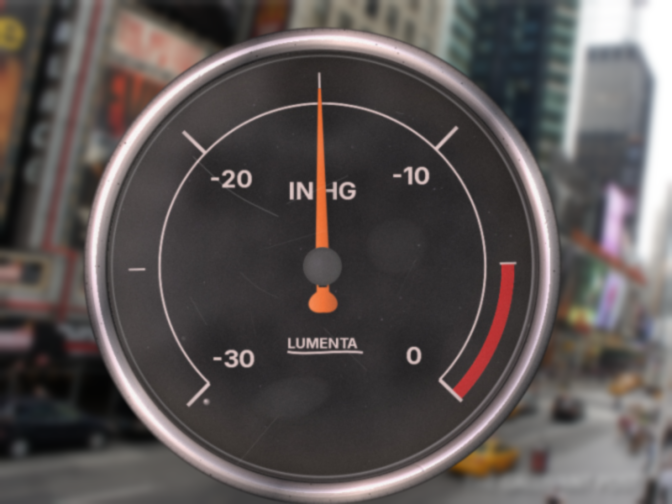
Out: inHg -15
